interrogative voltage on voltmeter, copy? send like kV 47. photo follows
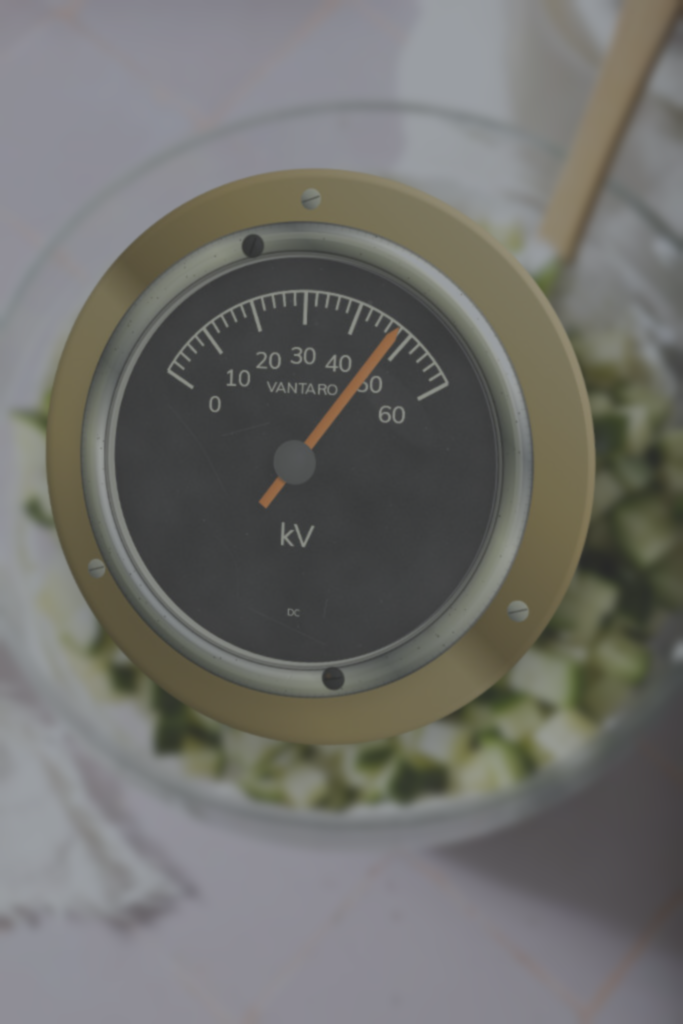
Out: kV 48
